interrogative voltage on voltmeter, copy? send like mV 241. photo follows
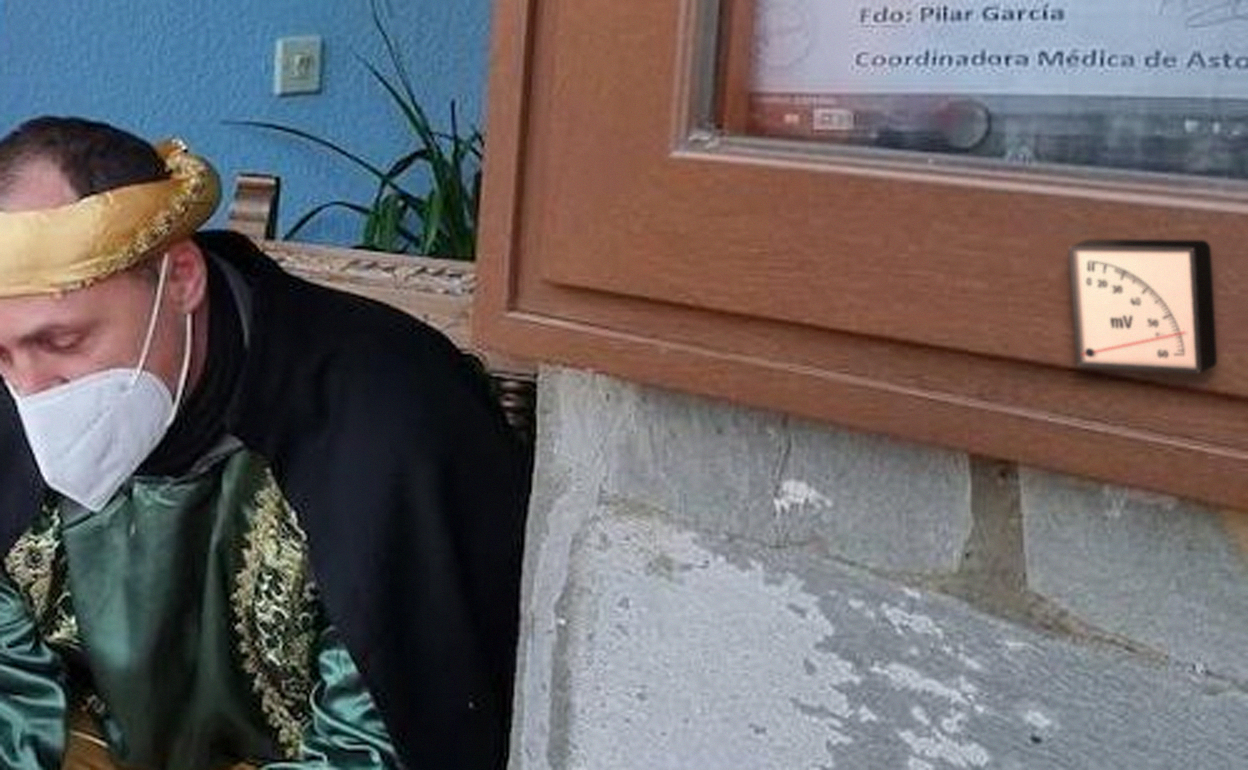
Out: mV 55
